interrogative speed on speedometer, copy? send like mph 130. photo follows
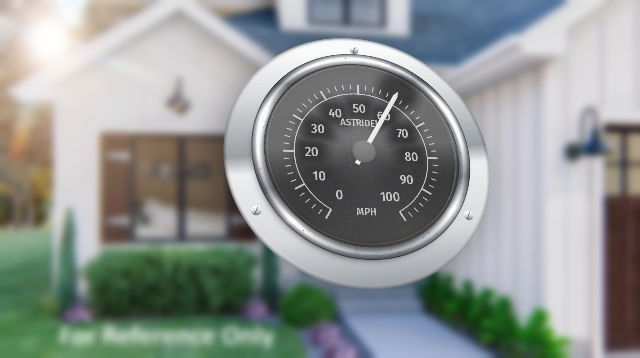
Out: mph 60
